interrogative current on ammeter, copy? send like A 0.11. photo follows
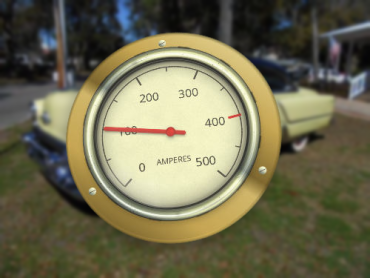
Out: A 100
